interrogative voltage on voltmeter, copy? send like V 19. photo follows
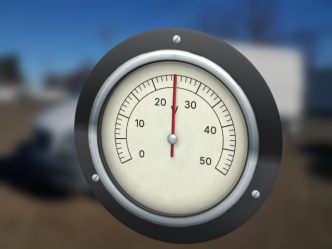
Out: V 25
